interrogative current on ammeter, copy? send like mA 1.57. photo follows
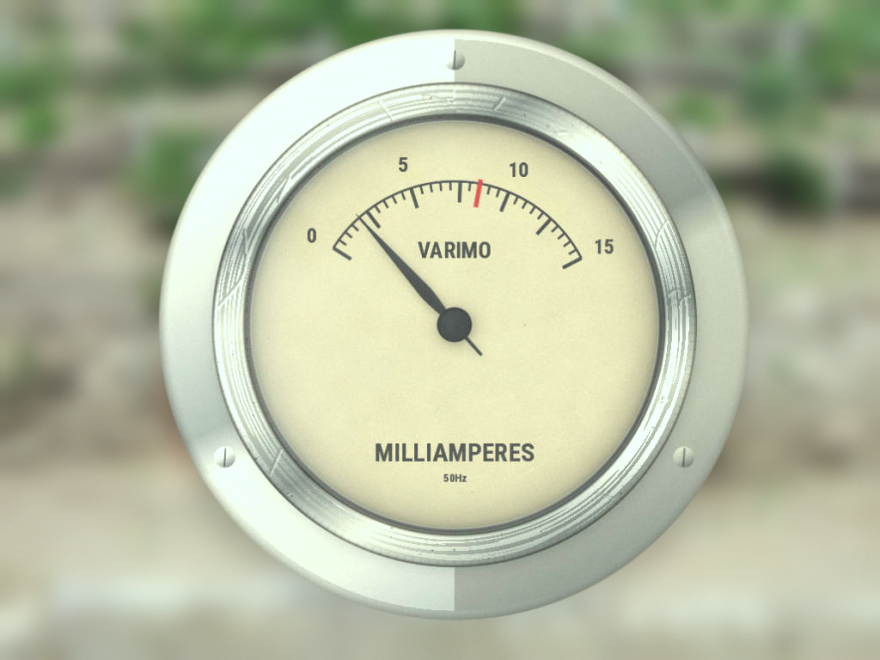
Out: mA 2
